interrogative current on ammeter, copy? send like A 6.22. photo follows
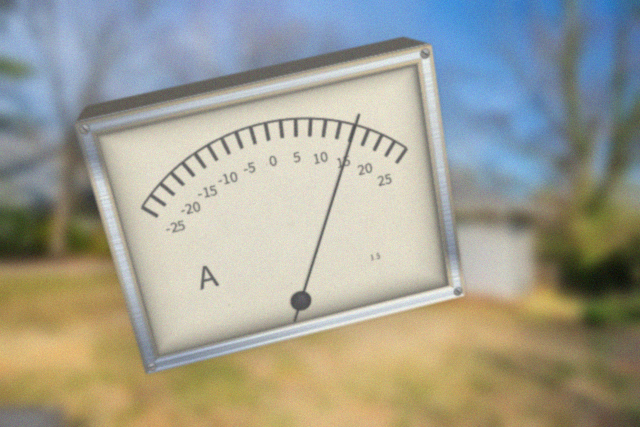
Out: A 15
